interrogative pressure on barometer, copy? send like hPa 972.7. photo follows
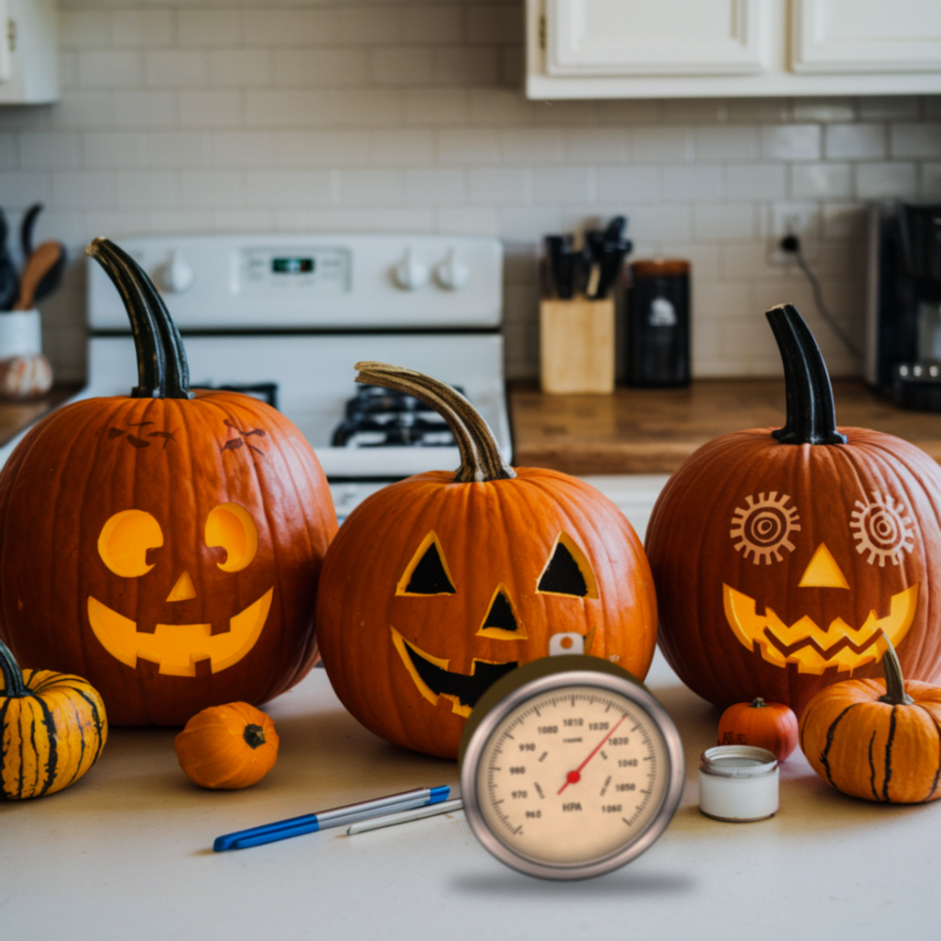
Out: hPa 1025
